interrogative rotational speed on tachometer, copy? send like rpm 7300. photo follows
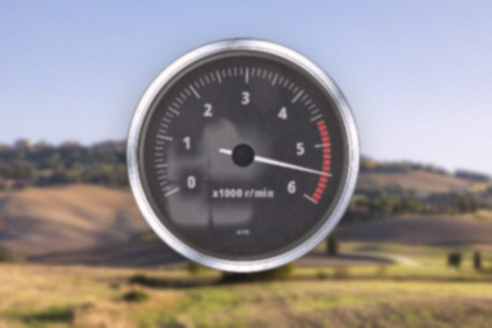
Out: rpm 5500
